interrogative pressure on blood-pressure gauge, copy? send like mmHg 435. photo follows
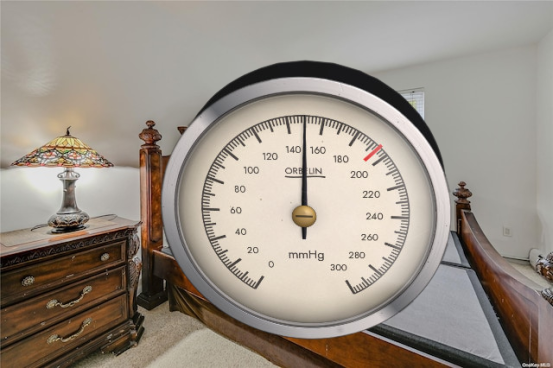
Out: mmHg 150
